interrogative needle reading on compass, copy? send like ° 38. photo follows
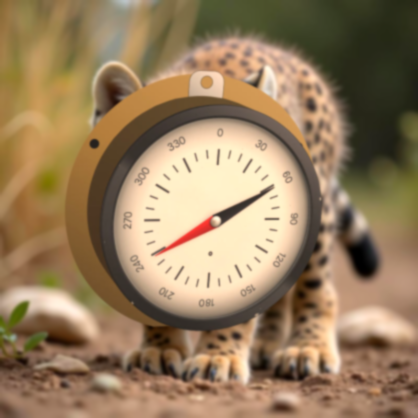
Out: ° 240
